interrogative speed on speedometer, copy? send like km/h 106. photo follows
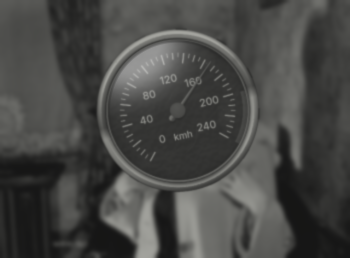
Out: km/h 165
